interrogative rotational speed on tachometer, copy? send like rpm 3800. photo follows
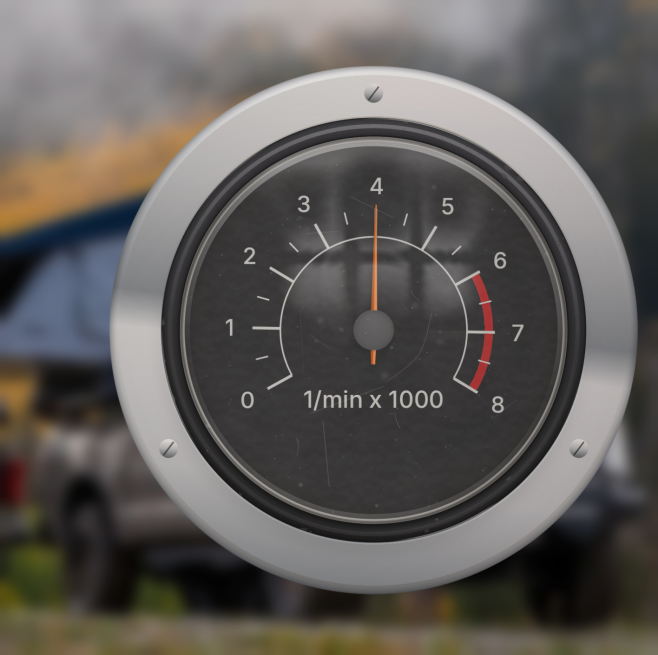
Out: rpm 4000
